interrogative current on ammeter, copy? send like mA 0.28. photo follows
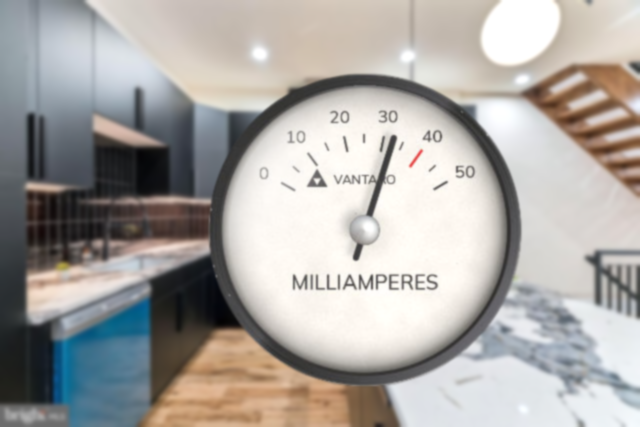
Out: mA 32.5
